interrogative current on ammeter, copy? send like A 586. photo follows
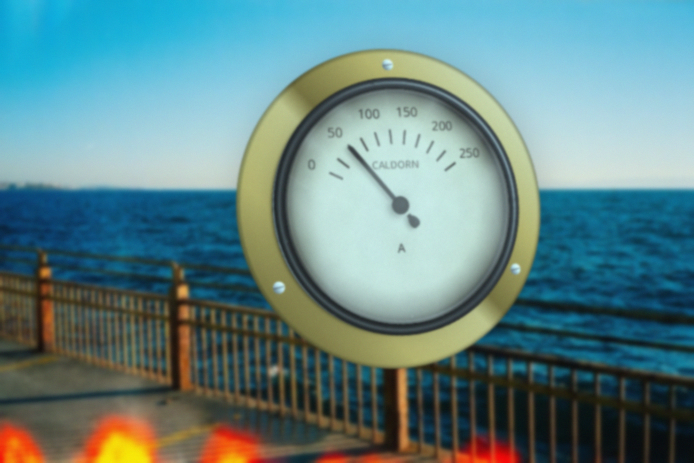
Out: A 50
